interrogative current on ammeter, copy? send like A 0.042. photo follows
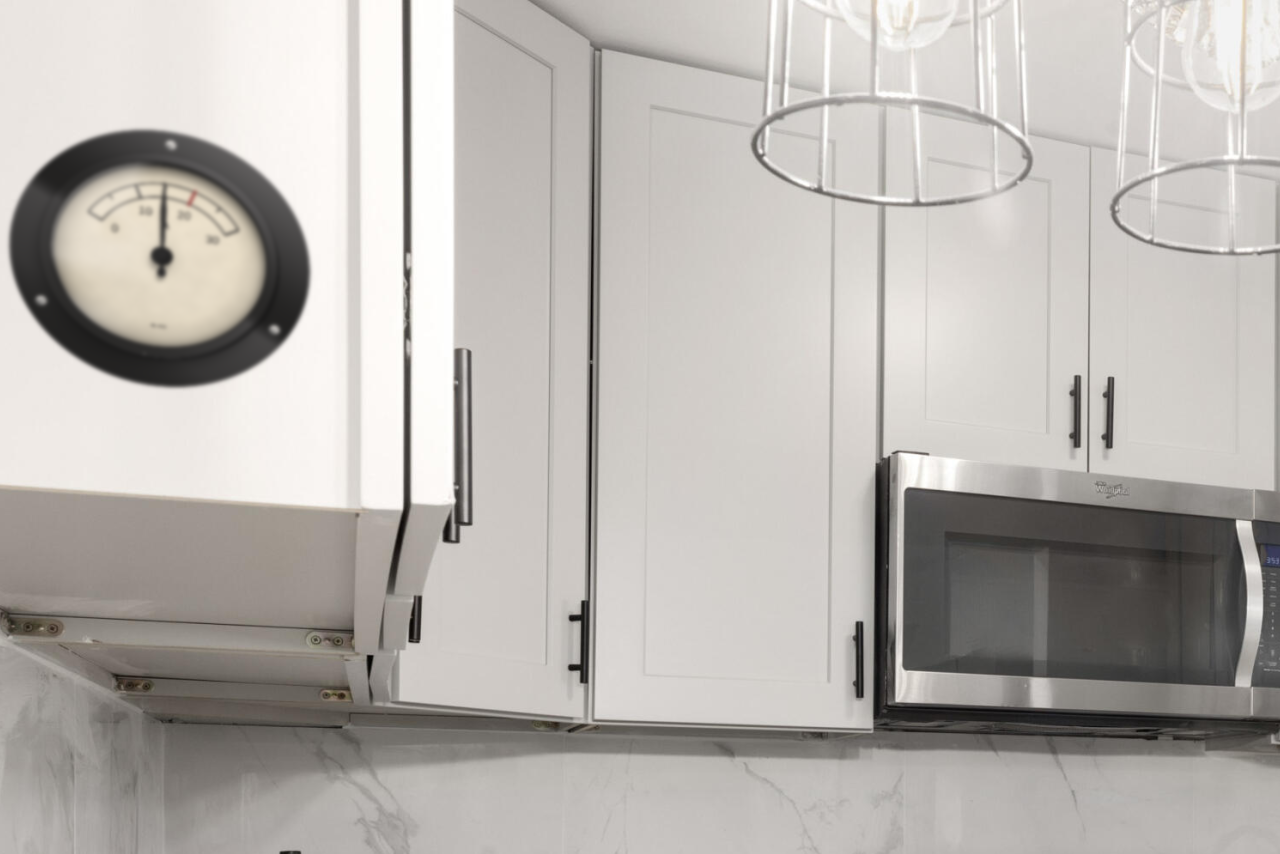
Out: A 15
